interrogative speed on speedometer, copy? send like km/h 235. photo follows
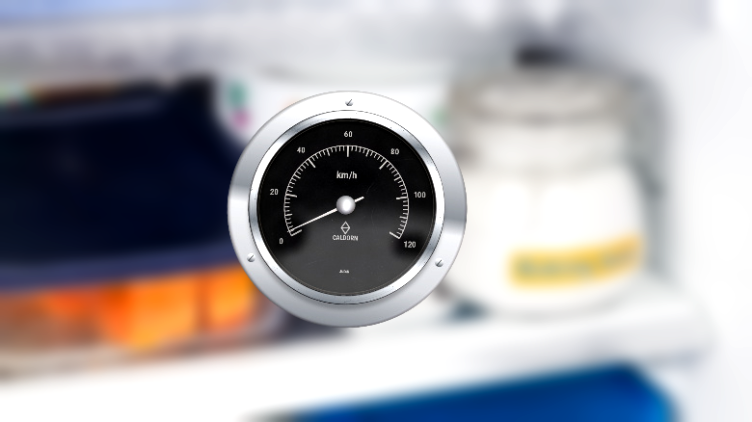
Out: km/h 2
